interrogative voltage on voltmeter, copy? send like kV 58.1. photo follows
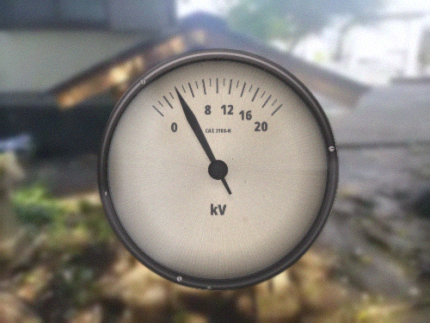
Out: kV 4
